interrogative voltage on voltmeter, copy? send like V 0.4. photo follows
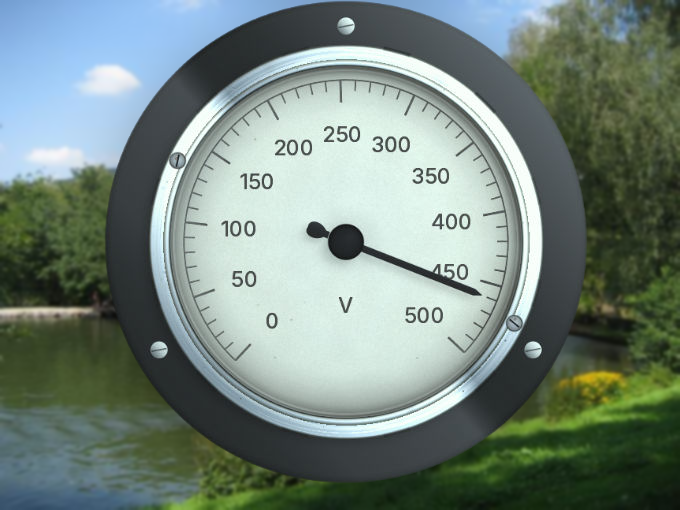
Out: V 460
